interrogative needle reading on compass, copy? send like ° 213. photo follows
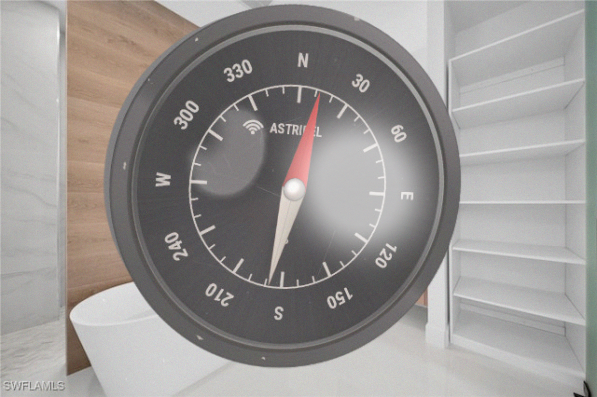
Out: ° 10
